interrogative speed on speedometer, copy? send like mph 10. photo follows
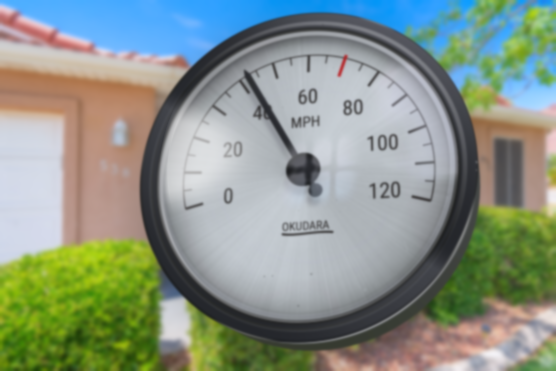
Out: mph 42.5
